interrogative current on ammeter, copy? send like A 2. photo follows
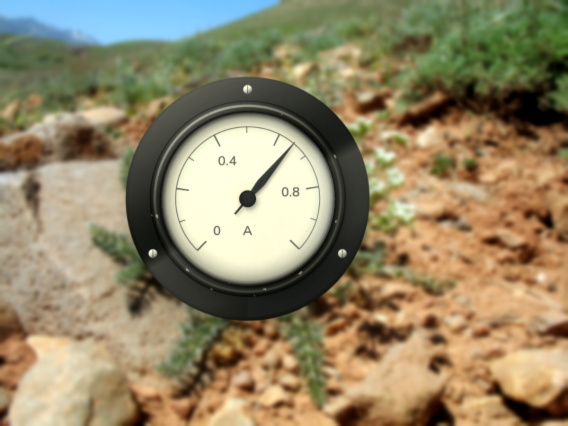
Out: A 0.65
